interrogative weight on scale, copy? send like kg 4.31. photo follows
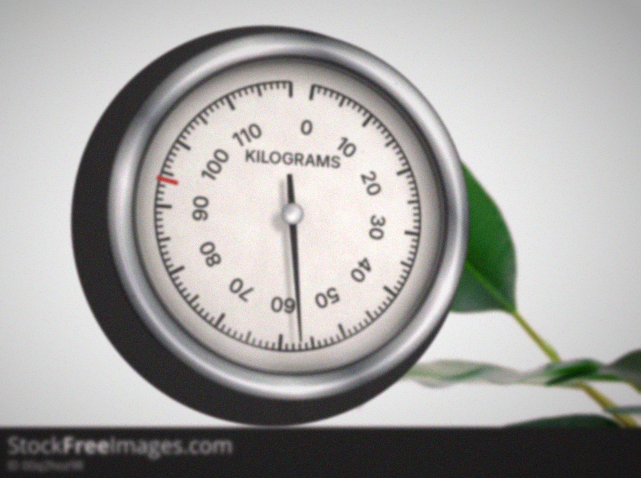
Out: kg 57
